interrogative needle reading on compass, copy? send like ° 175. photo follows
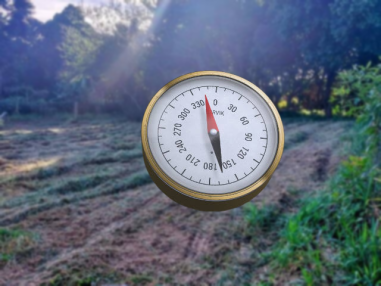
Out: ° 345
